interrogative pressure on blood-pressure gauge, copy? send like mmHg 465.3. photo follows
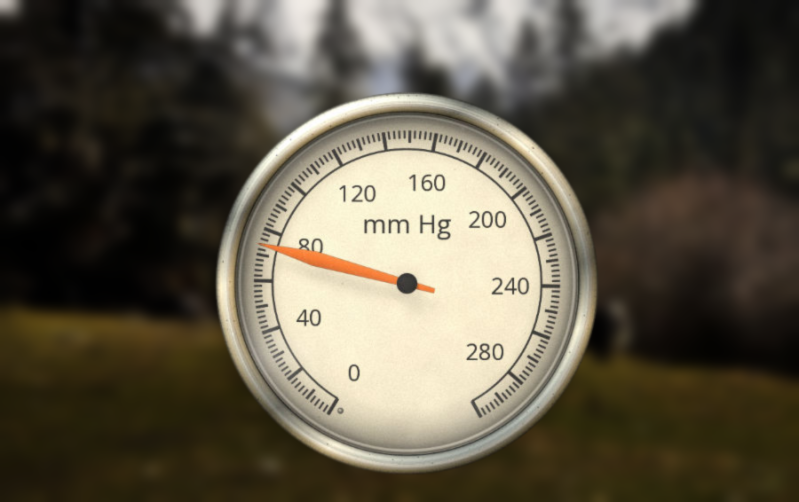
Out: mmHg 74
